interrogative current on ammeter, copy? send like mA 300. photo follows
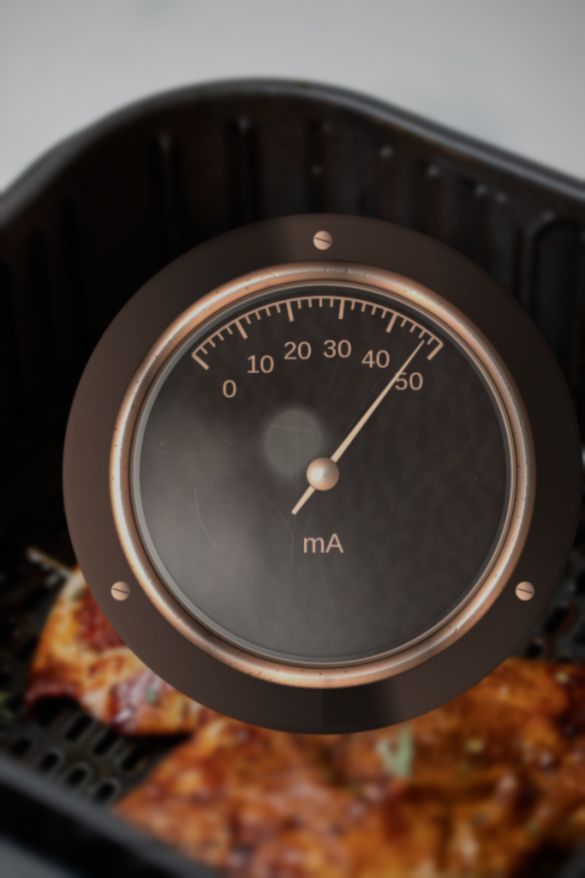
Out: mA 47
